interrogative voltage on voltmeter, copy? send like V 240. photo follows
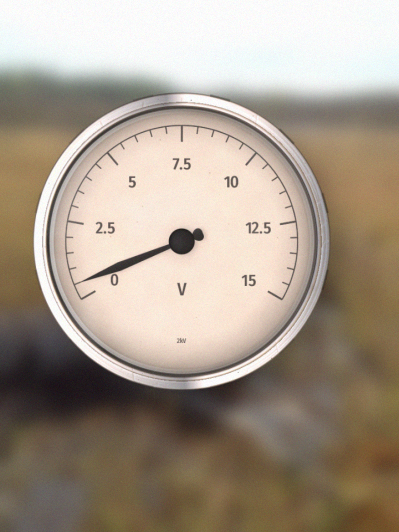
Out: V 0.5
